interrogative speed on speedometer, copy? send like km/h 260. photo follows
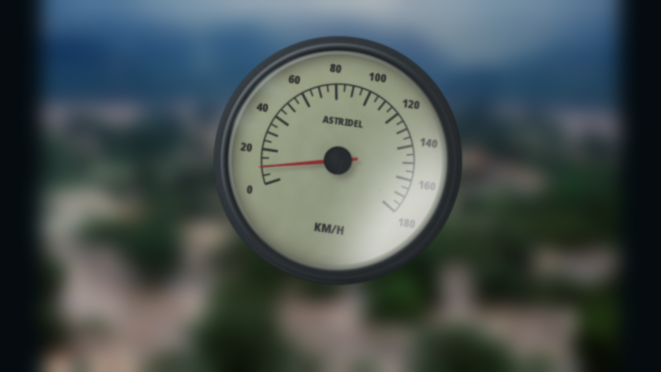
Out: km/h 10
